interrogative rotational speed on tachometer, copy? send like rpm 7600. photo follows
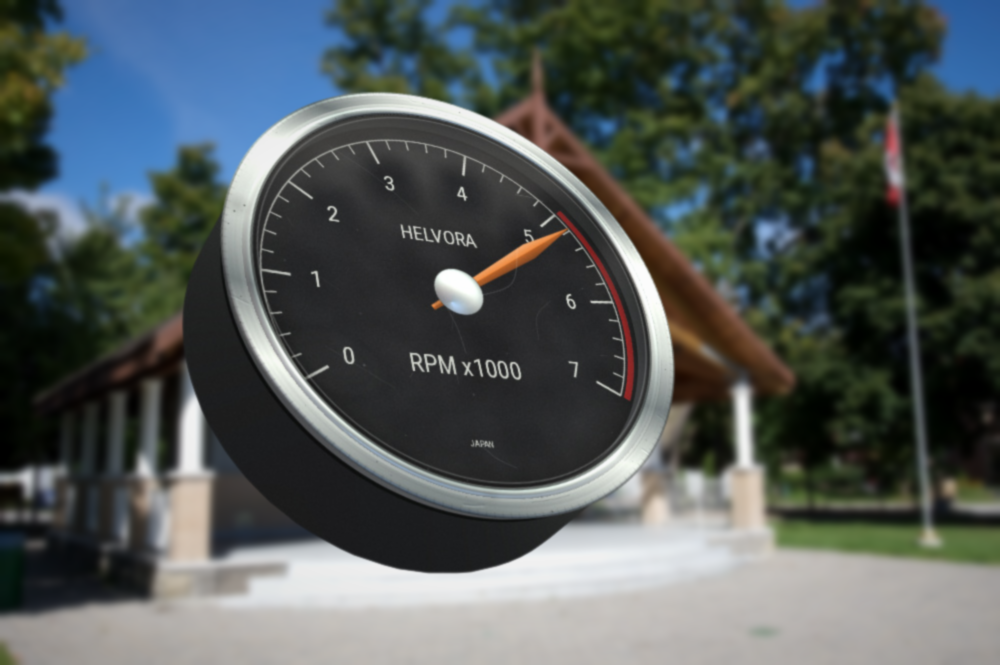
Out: rpm 5200
